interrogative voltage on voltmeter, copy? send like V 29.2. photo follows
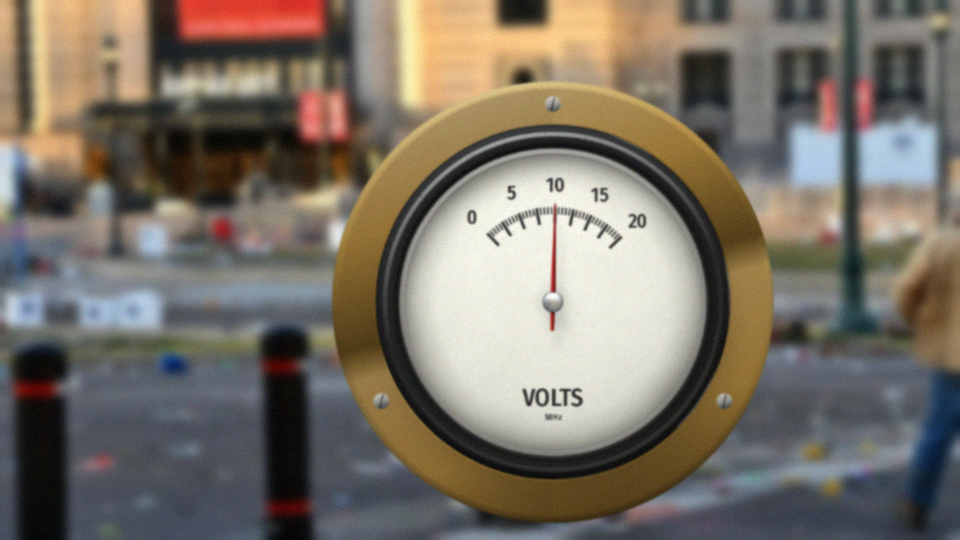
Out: V 10
